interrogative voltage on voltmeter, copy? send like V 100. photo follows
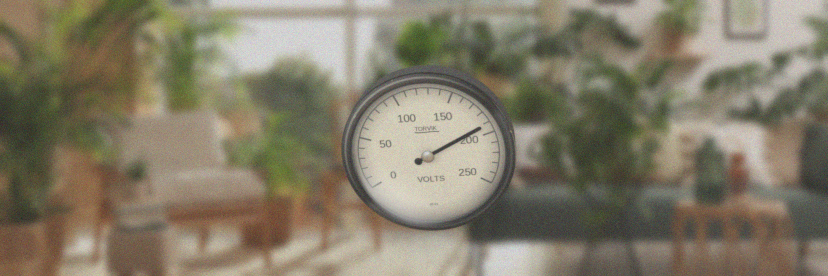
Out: V 190
